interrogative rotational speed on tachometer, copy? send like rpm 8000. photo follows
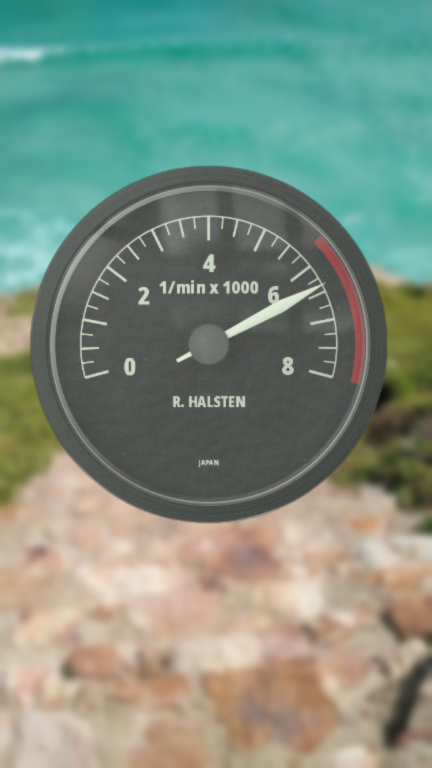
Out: rpm 6375
